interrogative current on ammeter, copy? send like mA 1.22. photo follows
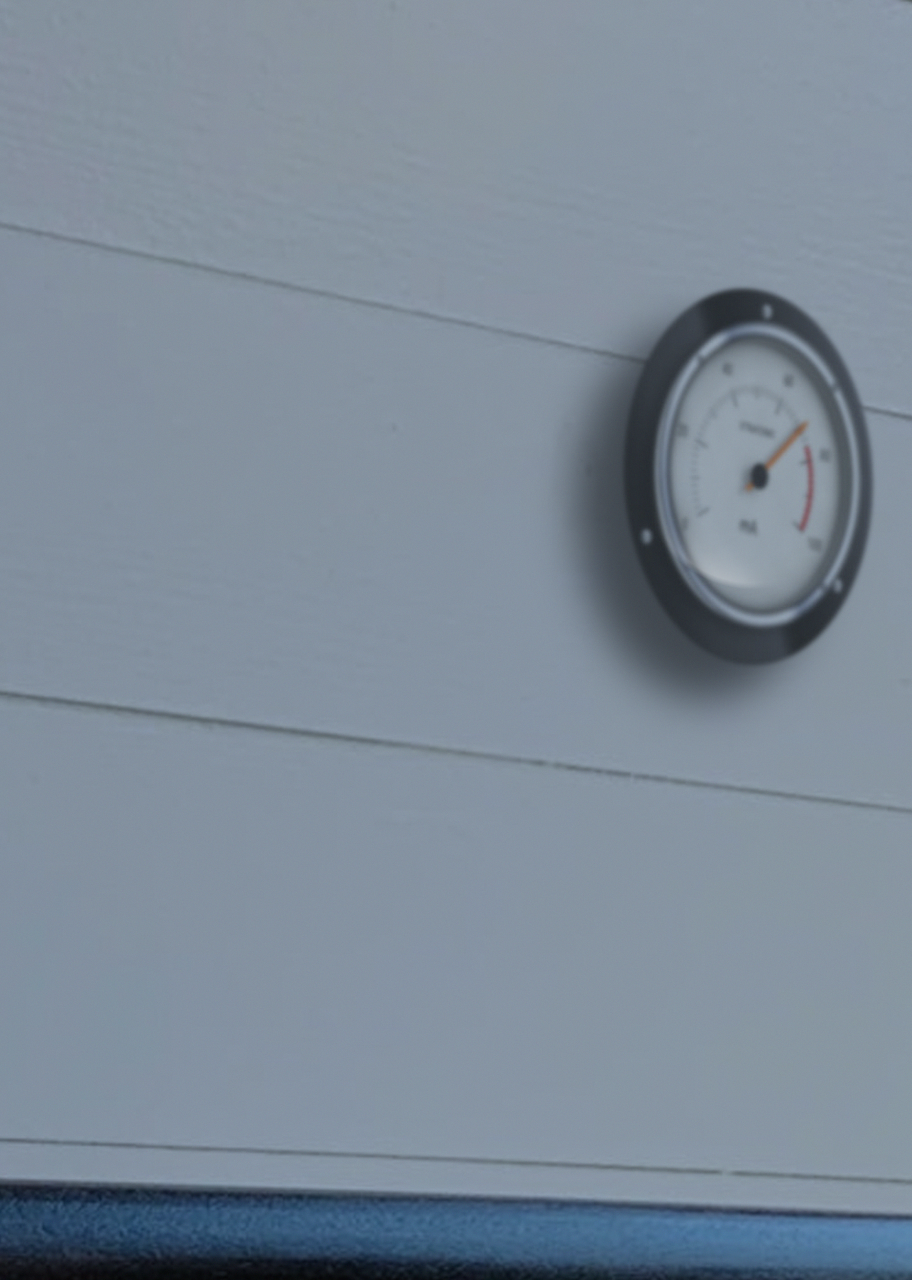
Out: mA 70
